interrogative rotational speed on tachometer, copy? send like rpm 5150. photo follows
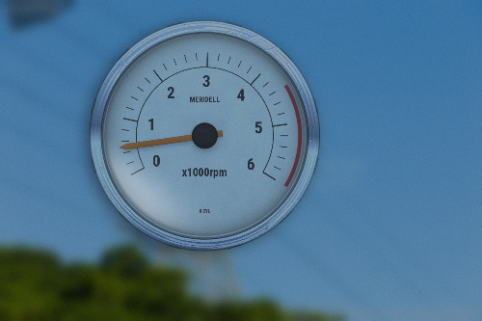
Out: rpm 500
